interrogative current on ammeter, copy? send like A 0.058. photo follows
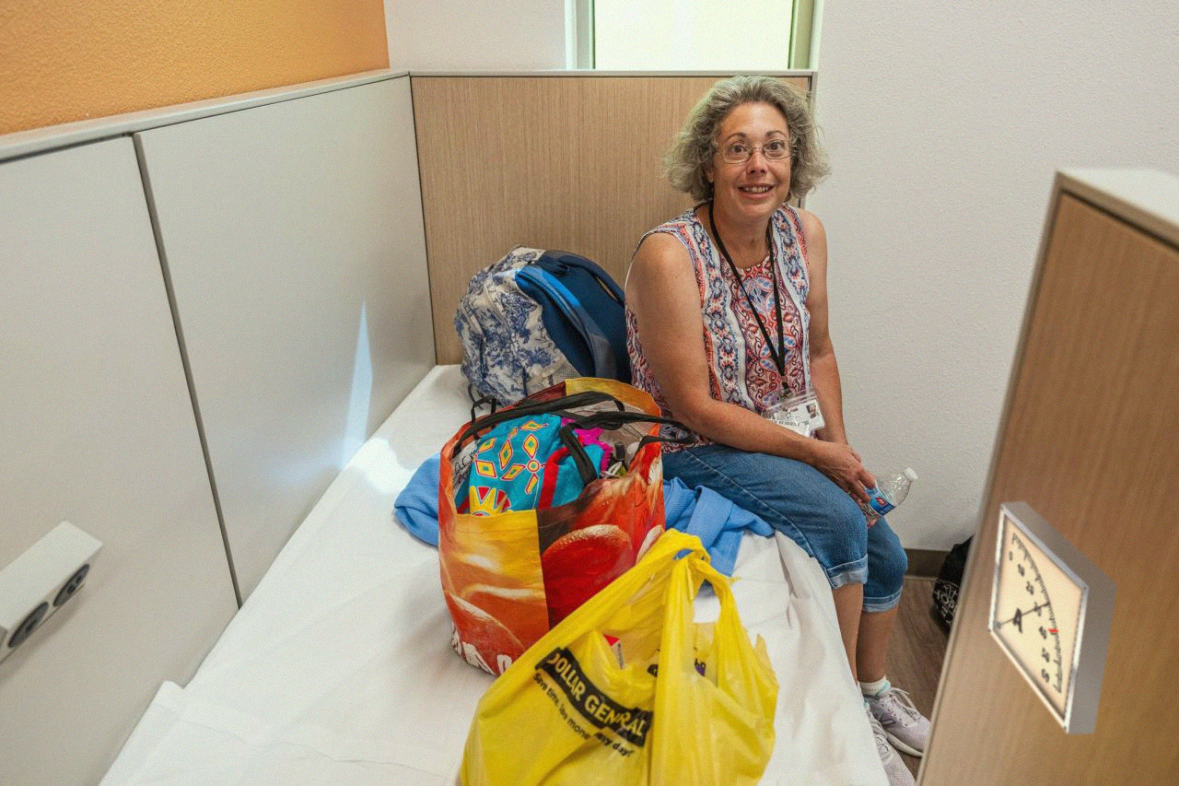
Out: A 30
